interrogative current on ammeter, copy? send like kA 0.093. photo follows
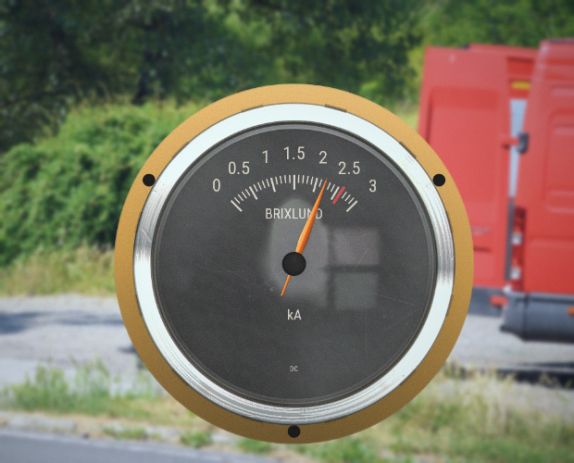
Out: kA 2.2
